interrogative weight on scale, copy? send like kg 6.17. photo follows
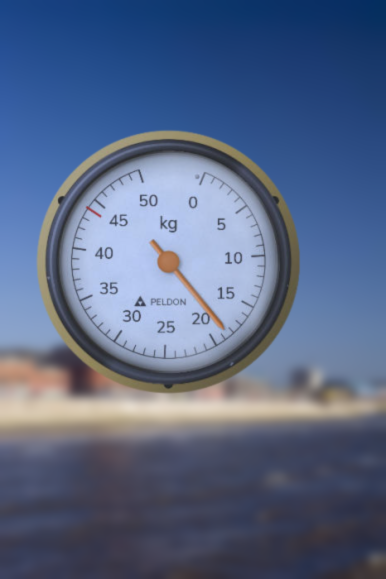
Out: kg 18.5
